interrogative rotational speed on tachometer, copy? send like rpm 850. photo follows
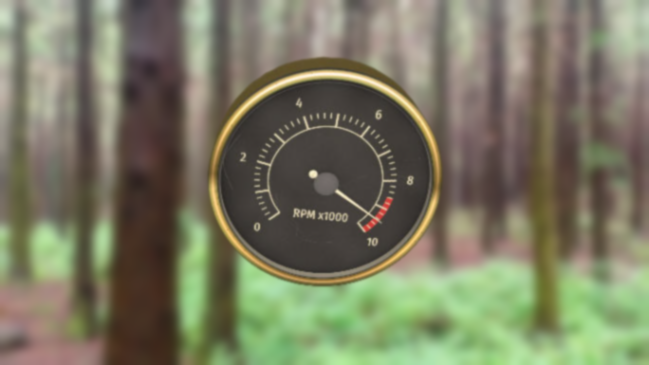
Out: rpm 9400
